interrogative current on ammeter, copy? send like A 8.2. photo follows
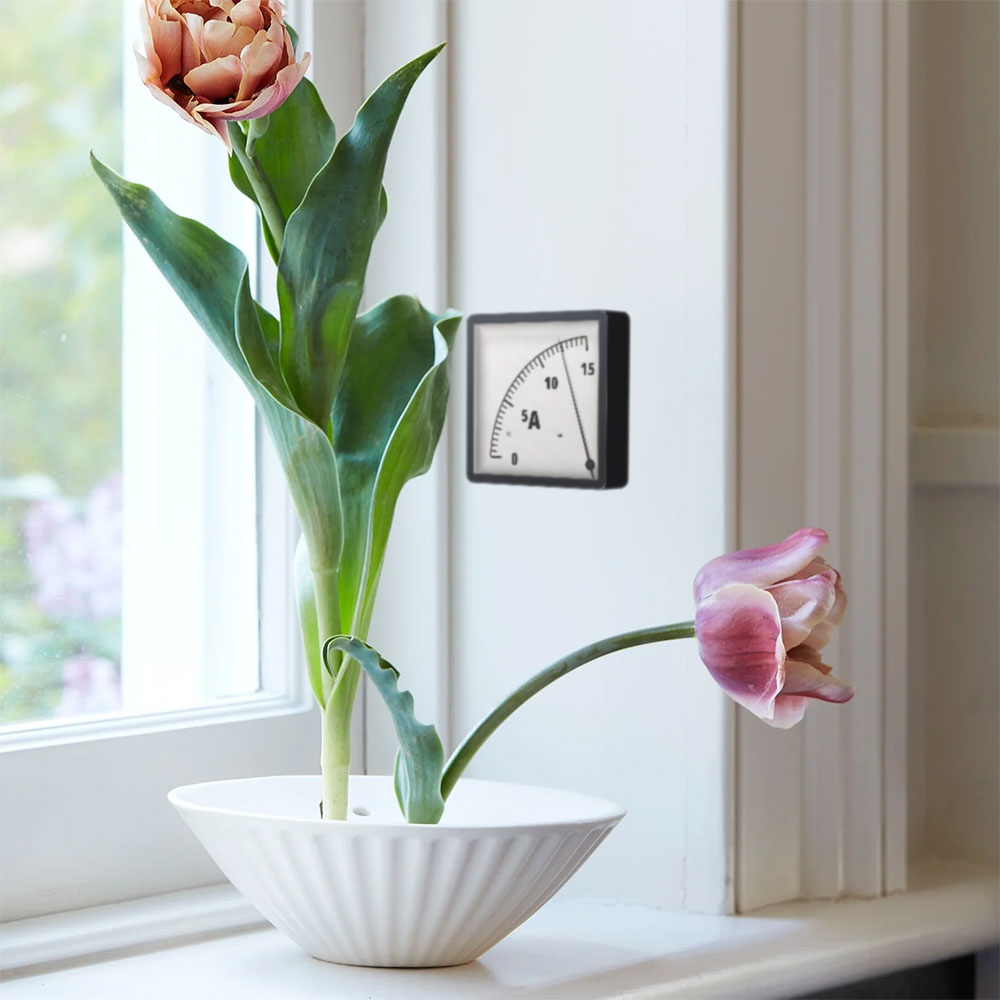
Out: A 12.5
